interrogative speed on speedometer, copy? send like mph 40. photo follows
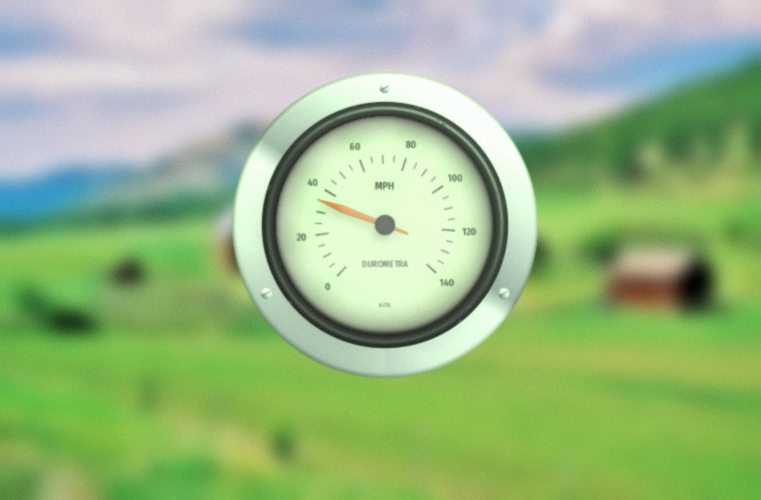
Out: mph 35
